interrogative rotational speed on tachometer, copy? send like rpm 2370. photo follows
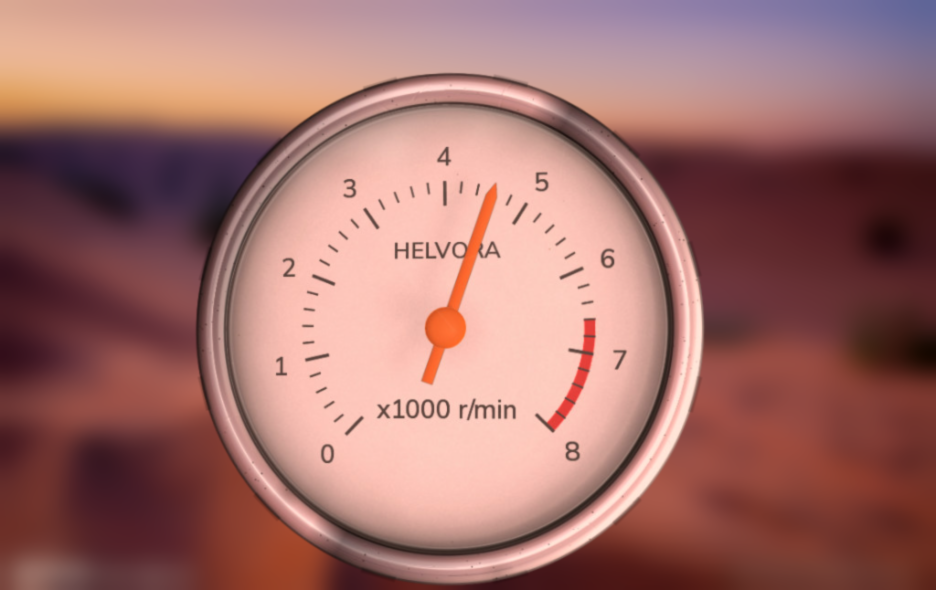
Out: rpm 4600
